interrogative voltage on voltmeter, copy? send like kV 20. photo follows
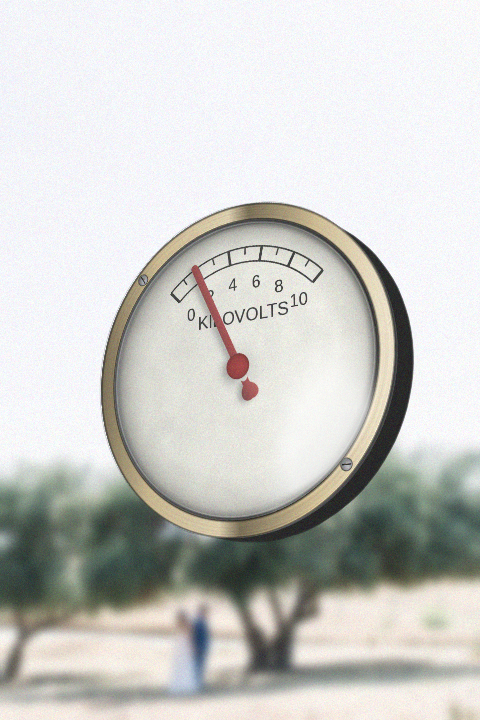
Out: kV 2
